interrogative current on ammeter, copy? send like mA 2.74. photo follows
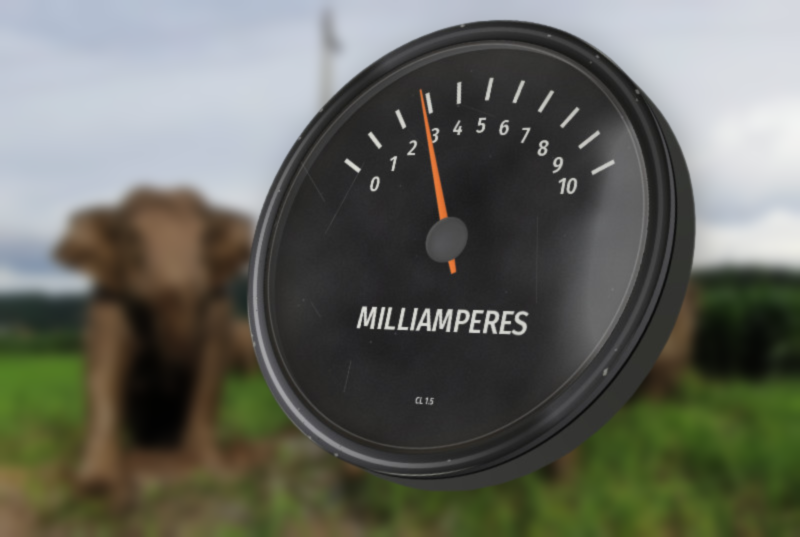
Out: mA 3
